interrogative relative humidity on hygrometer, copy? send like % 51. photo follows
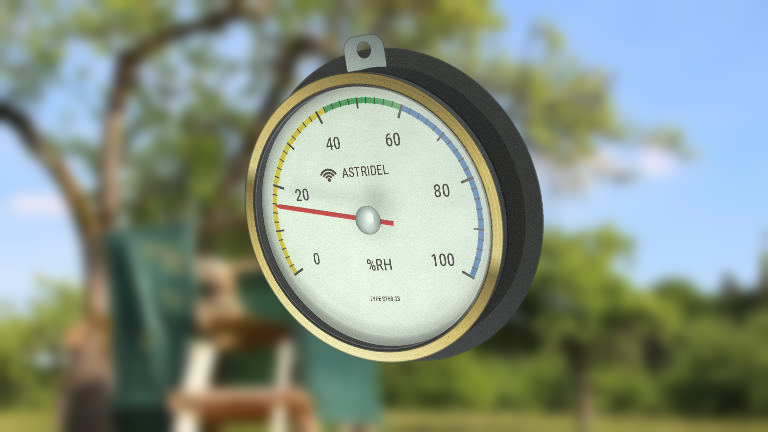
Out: % 16
